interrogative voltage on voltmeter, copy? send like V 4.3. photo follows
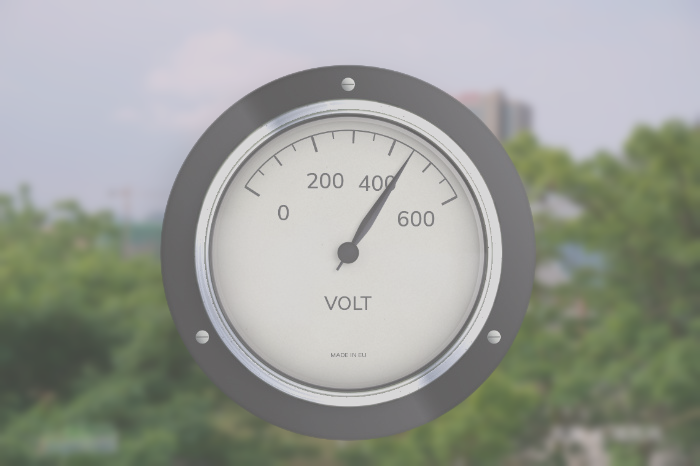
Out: V 450
